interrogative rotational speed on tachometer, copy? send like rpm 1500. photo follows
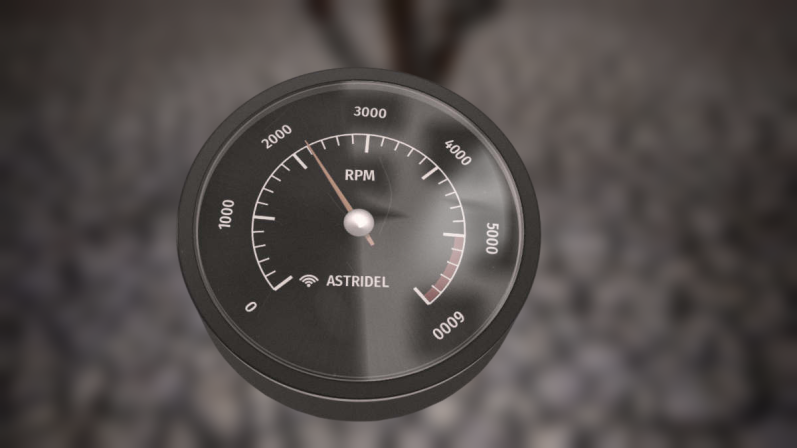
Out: rpm 2200
